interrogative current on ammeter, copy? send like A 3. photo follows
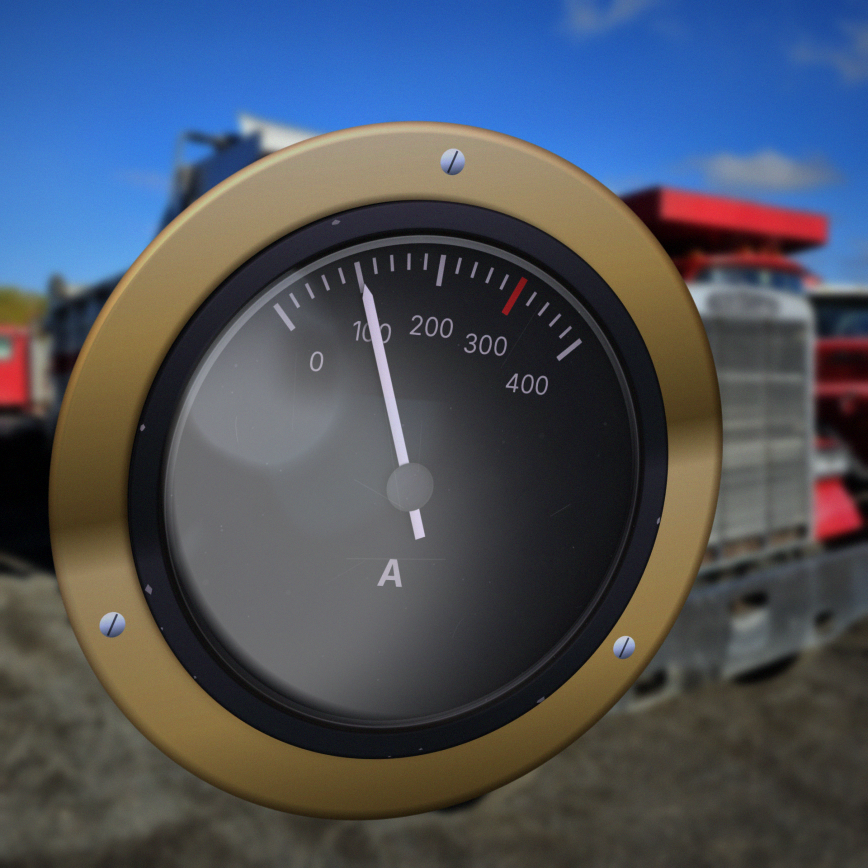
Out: A 100
